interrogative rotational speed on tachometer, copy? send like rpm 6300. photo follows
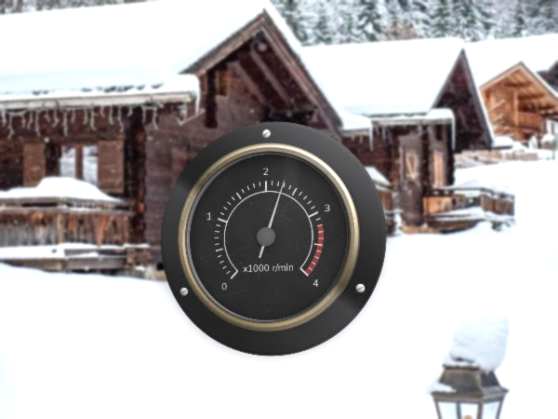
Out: rpm 2300
